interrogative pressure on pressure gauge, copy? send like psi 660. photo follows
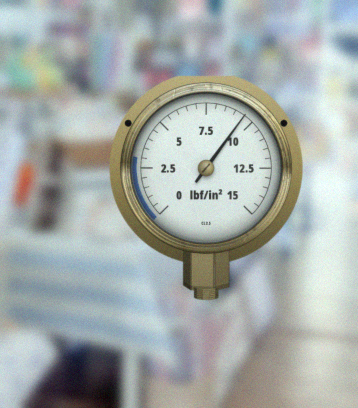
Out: psi 9.5
